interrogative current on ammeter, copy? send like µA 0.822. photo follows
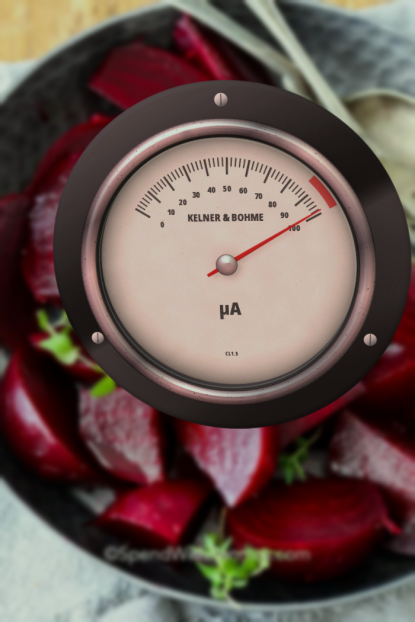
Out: µA 98
